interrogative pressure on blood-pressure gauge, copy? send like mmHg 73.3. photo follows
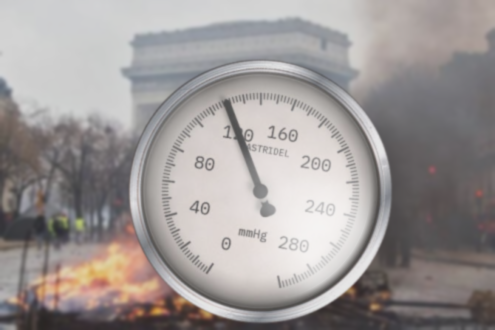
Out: mmHg 120
